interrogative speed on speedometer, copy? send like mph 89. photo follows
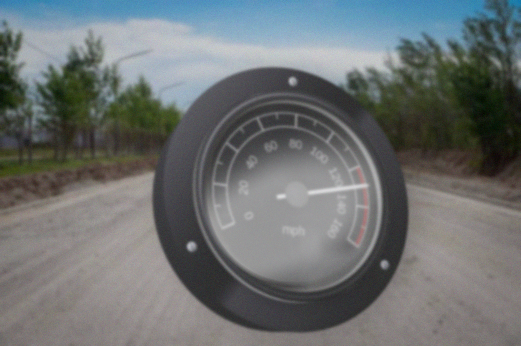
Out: mph 130
